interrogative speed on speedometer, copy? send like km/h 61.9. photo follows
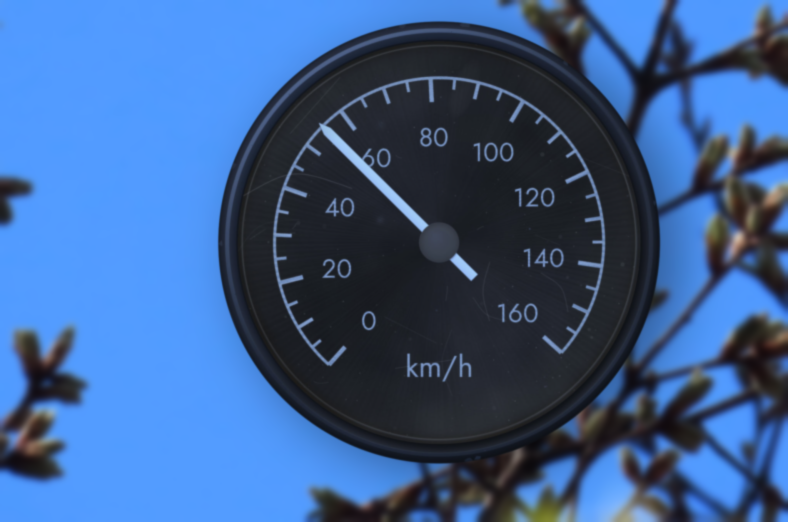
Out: km/h 55
